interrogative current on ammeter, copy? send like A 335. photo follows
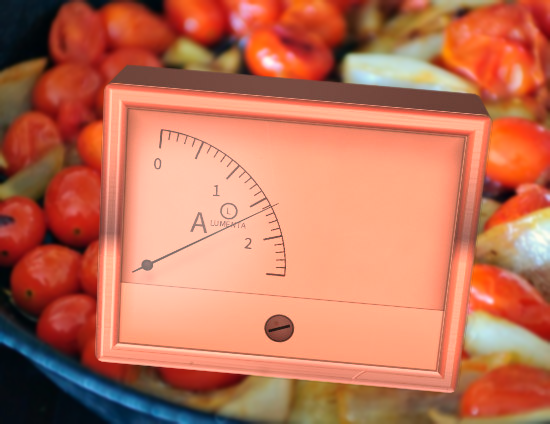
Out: A 1.6
